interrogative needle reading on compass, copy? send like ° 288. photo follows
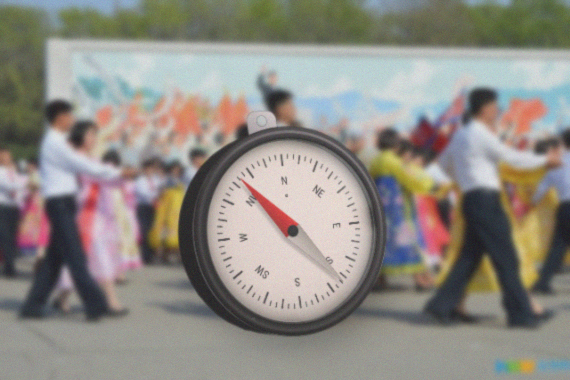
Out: ° 320
